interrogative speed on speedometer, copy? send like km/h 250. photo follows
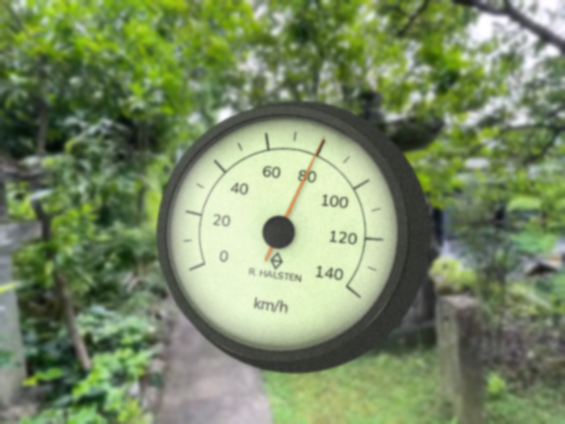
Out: km/h 80
